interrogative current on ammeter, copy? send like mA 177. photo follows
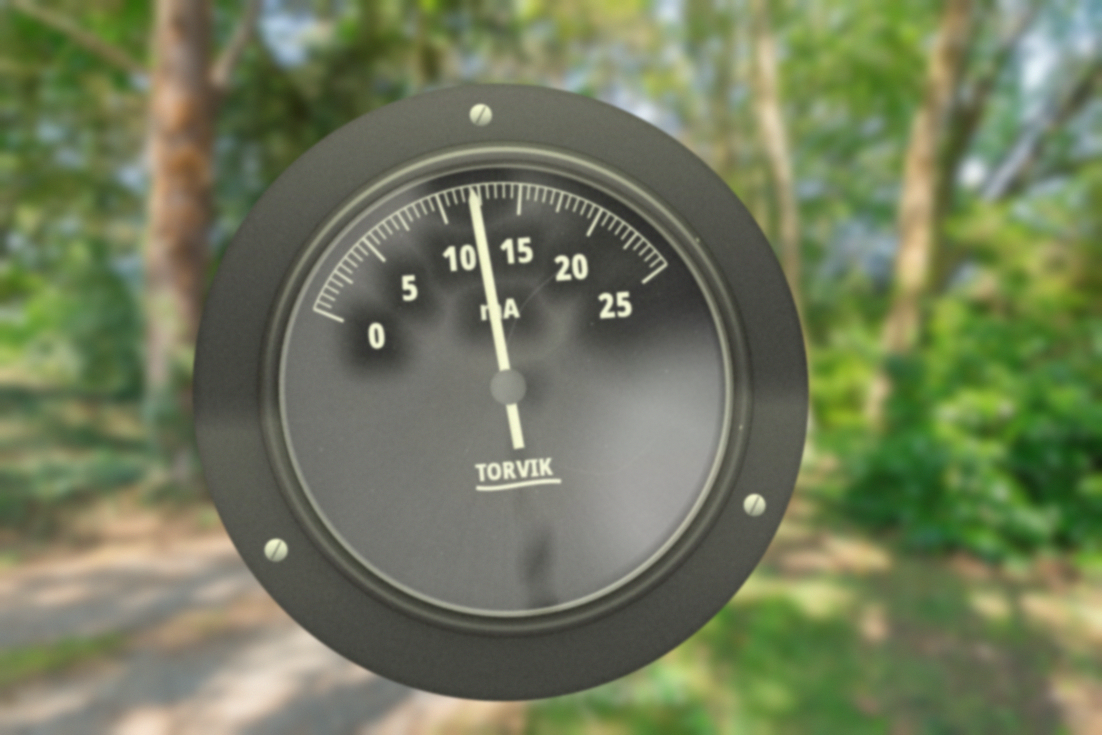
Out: mA 12
